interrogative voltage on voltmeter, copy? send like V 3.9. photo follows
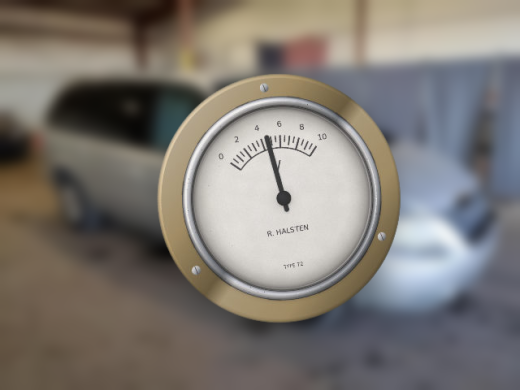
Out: V 4.5
